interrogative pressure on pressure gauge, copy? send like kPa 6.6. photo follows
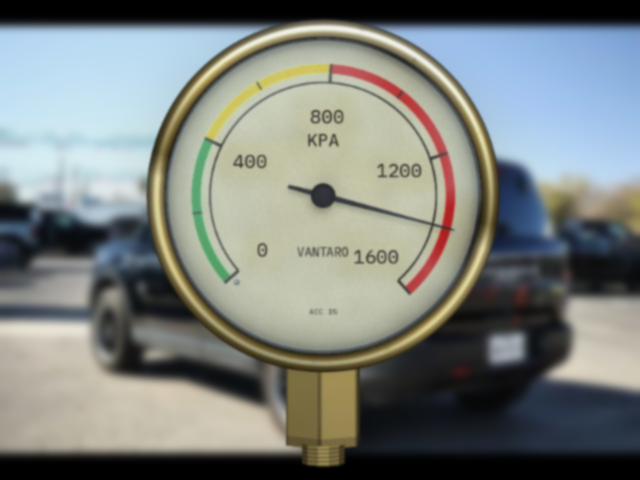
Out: kPa 1400
